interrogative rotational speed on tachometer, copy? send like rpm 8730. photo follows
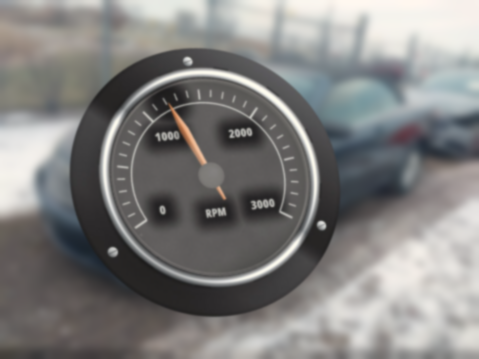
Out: rpm 1200
